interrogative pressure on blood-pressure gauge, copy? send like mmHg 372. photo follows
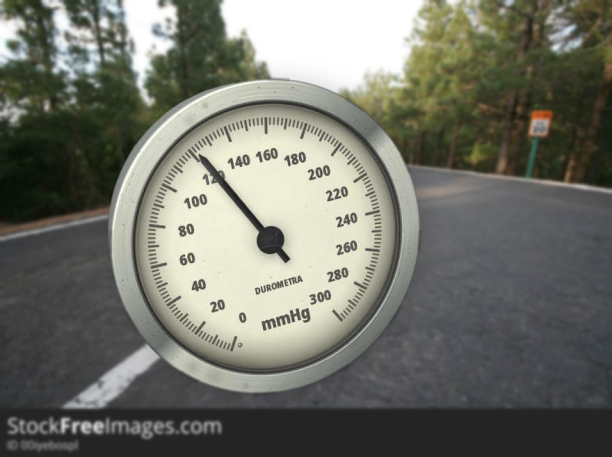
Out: mmHg 122
